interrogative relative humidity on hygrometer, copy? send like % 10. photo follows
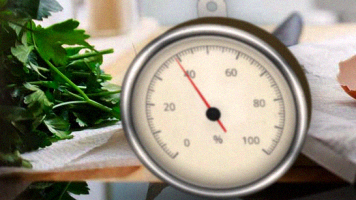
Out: % 40
